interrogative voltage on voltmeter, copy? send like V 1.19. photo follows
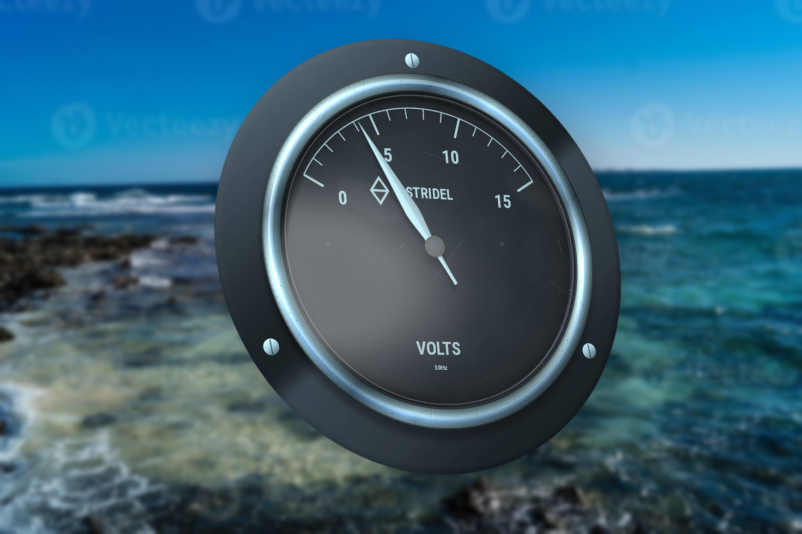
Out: V 4
